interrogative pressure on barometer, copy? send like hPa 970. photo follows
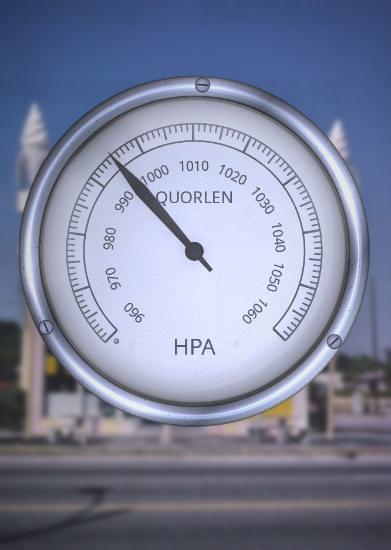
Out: hPa 995
